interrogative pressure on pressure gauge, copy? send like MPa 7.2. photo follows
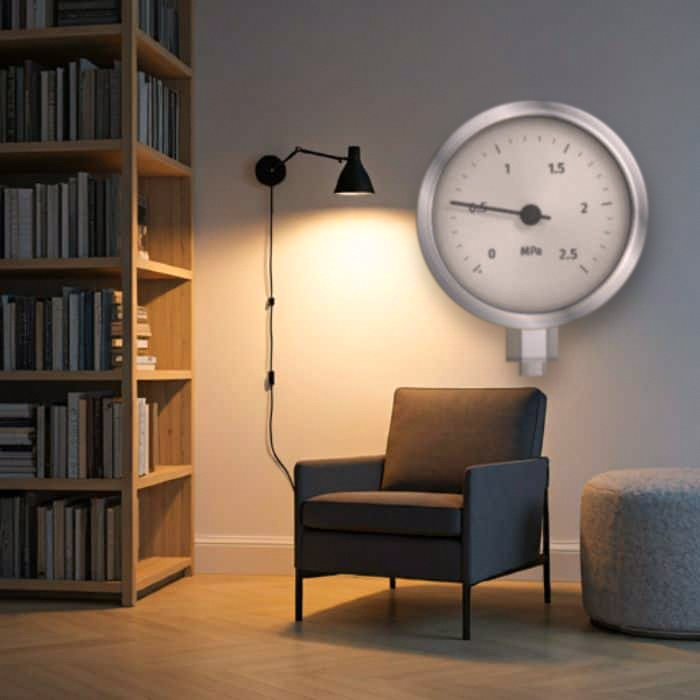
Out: MPa 0.5
